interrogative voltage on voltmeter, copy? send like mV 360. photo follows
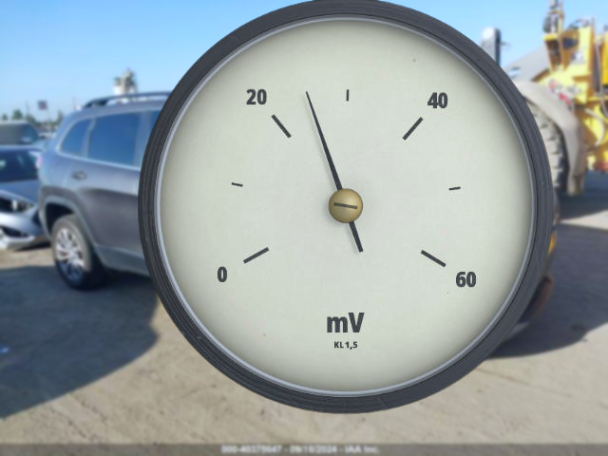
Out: mV 25
